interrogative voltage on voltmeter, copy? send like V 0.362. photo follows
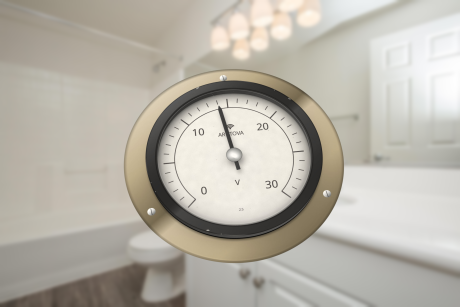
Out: V 14
